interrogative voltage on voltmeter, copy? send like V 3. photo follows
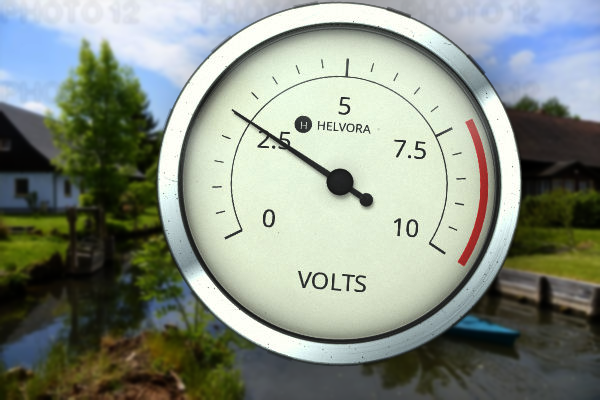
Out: V 2.5
